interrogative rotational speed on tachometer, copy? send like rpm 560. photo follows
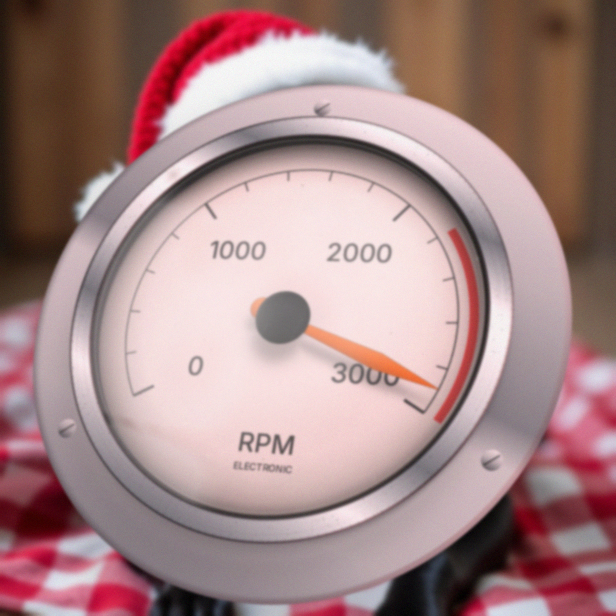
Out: rpm 2900
